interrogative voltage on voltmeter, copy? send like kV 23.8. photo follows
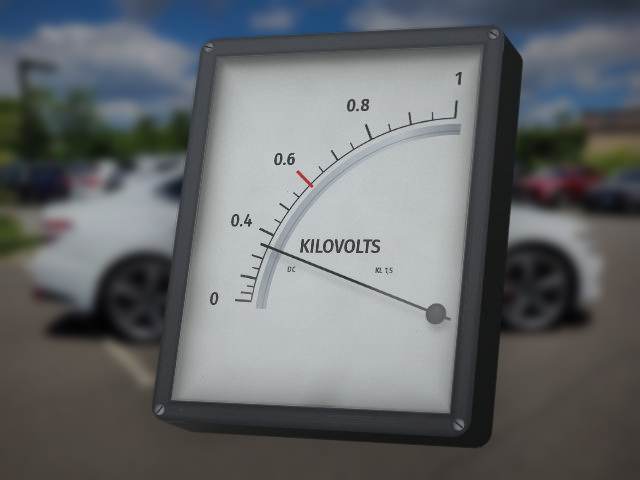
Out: kV 0.35
